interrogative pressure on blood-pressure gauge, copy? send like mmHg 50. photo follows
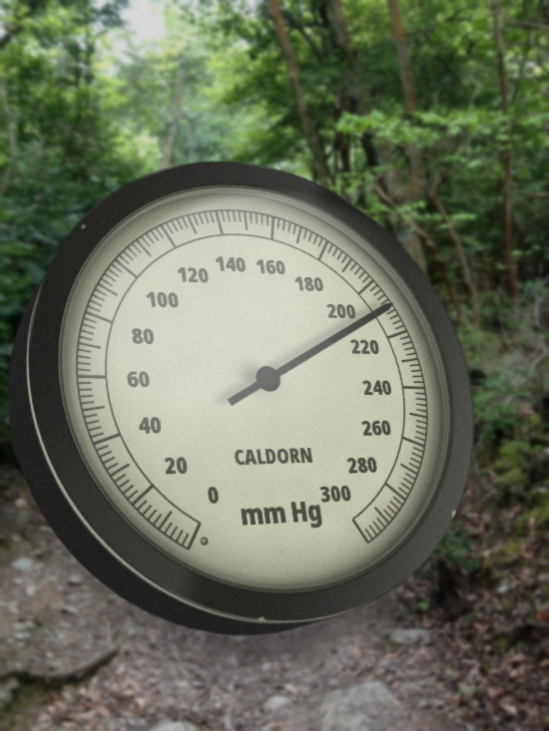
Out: mmHg 210
